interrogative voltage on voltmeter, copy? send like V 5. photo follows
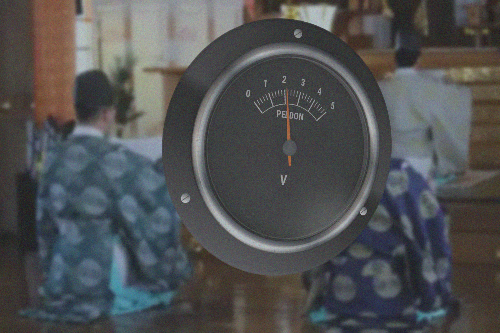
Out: V 2
